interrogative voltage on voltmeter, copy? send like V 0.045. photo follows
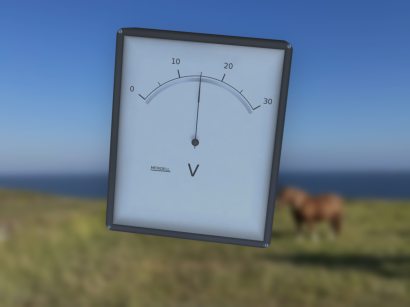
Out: V 15
